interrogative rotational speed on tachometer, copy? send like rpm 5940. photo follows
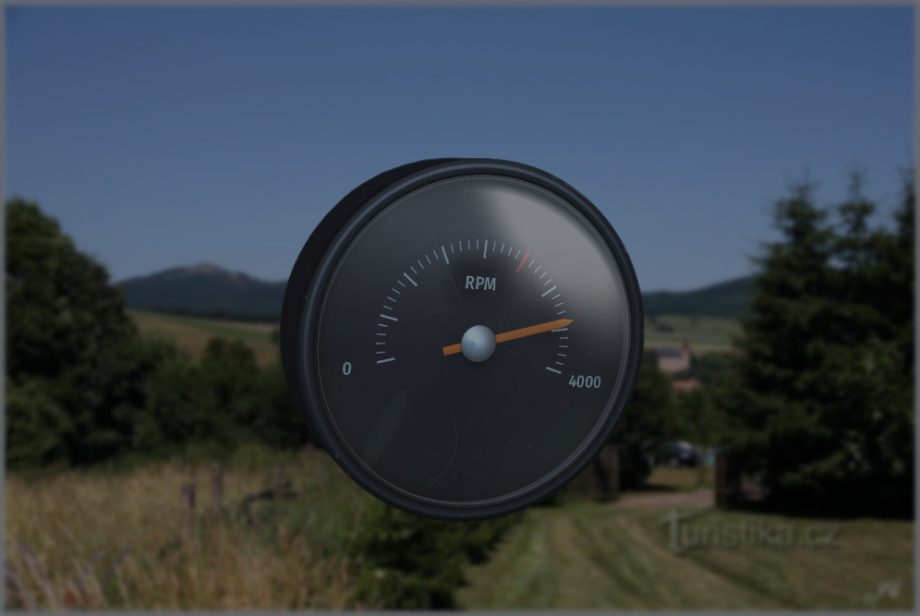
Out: rpm 3400
